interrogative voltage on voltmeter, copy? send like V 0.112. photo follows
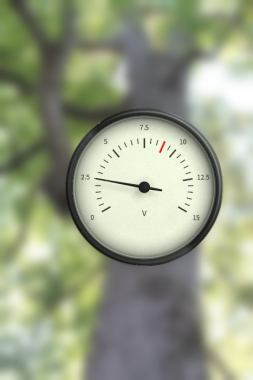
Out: V 2.5
